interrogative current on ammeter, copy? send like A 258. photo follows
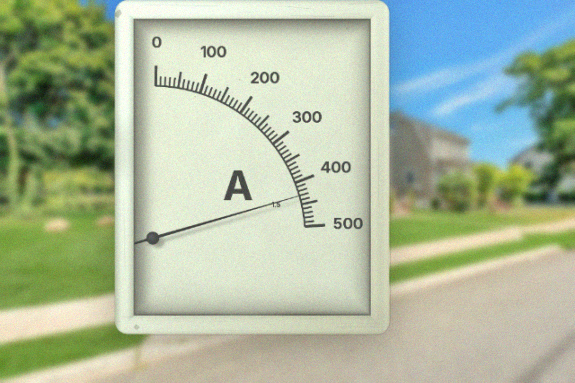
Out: A 430
